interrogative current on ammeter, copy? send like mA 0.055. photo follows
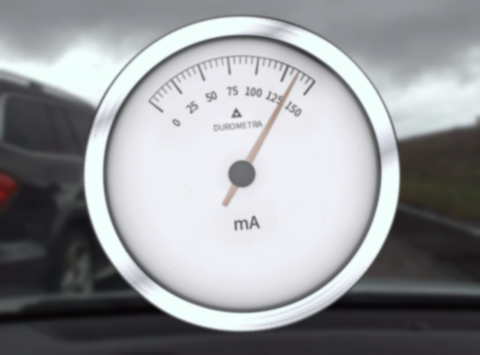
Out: mA 135
